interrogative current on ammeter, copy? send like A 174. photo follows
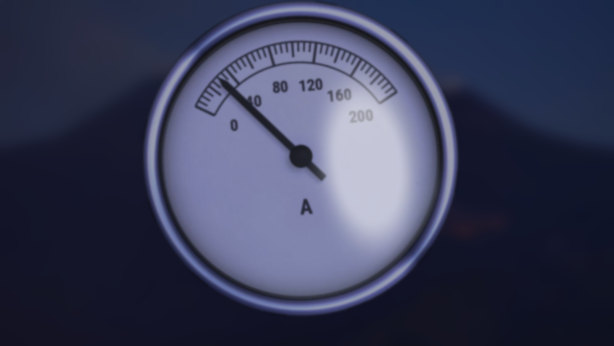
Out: A 30
